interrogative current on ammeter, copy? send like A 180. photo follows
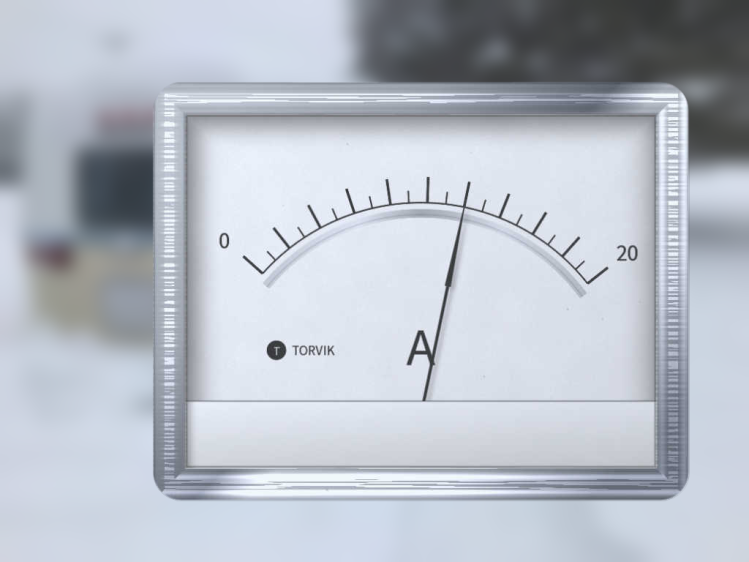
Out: A 12
